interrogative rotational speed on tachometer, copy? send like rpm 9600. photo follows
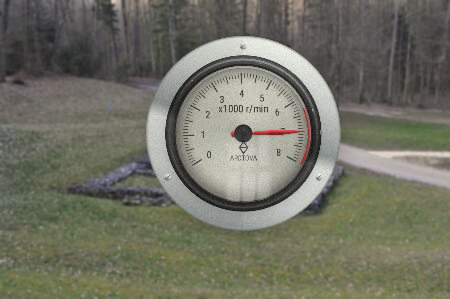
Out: rpm 7000
